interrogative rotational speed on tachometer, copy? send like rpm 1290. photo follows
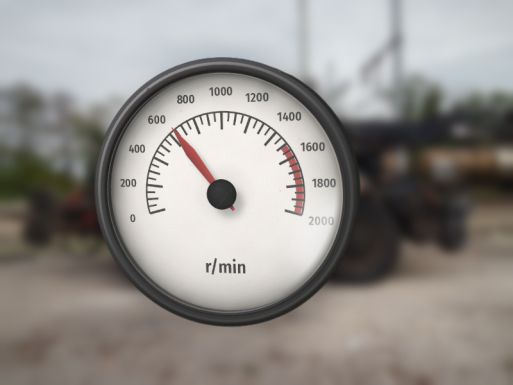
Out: rpm 650
